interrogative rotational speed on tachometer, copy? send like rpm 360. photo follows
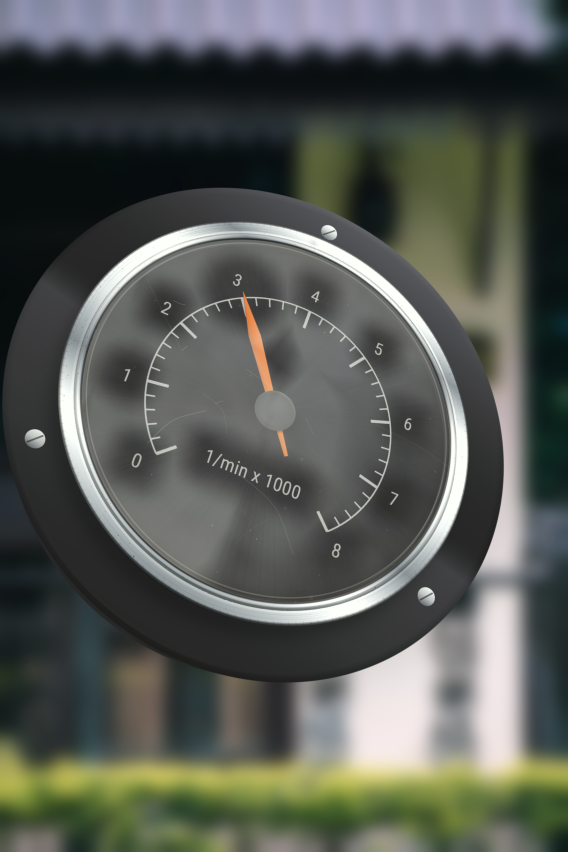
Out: rpm 3000
